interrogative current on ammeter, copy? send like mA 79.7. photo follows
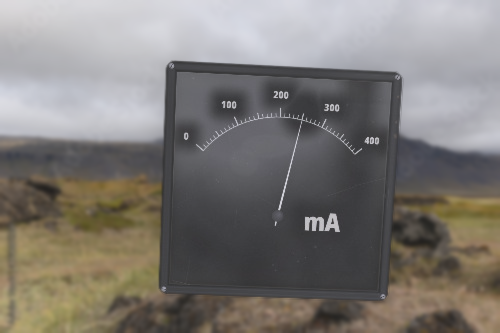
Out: mA 250
